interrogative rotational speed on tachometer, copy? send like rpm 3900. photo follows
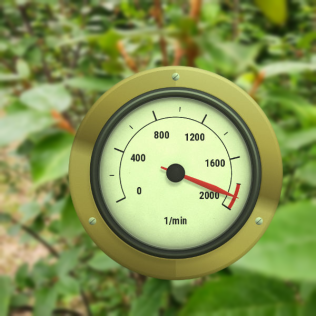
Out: rpm 1900
